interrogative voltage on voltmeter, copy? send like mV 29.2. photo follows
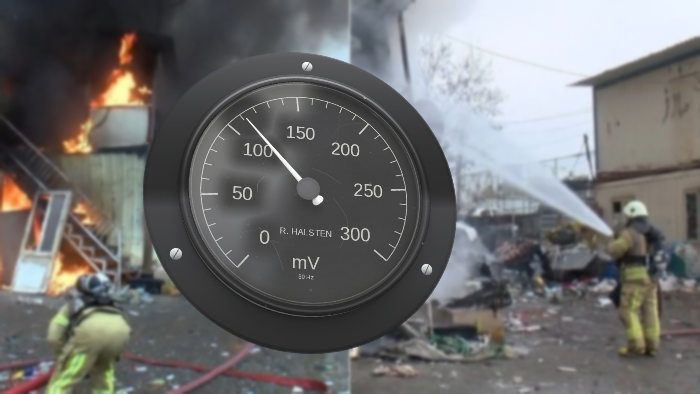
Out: mV 110
